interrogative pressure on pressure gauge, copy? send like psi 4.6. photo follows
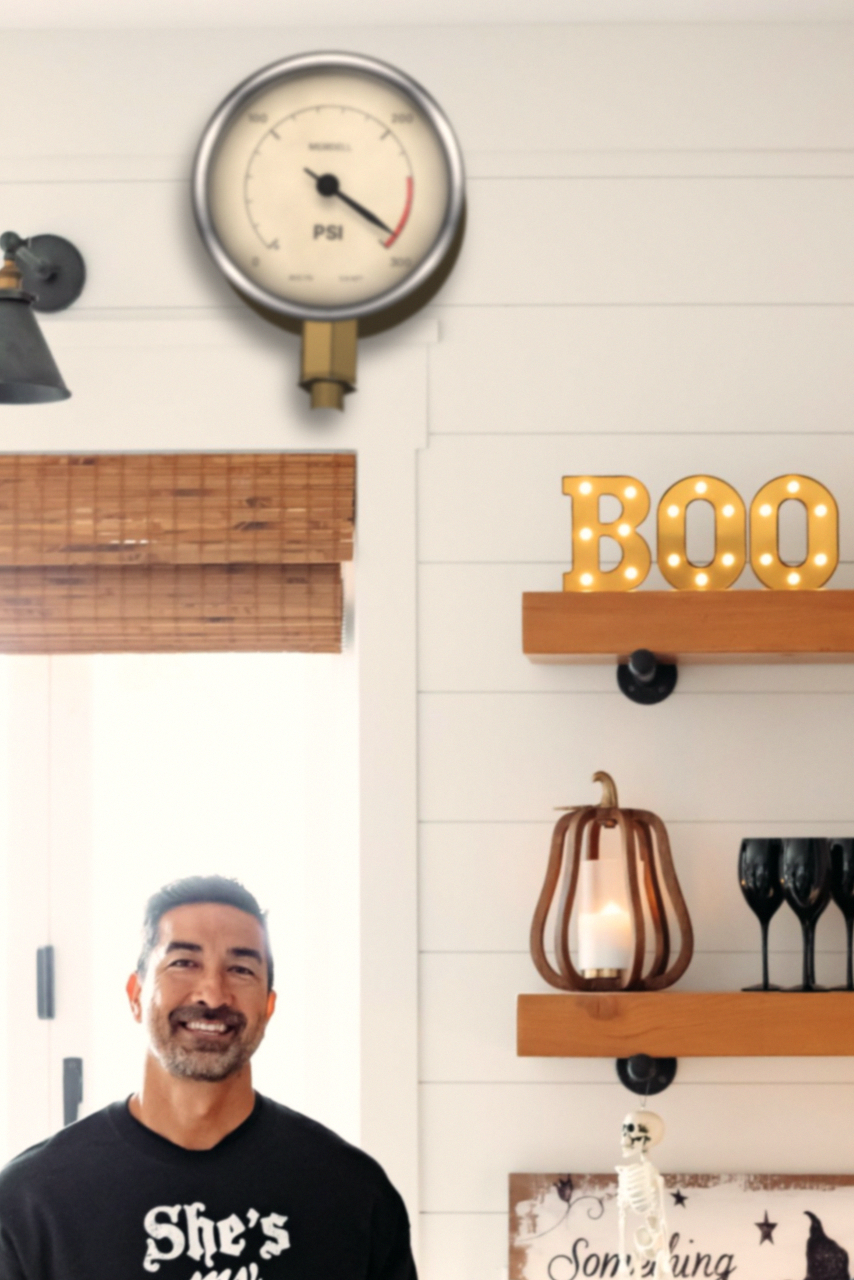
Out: psi 290
